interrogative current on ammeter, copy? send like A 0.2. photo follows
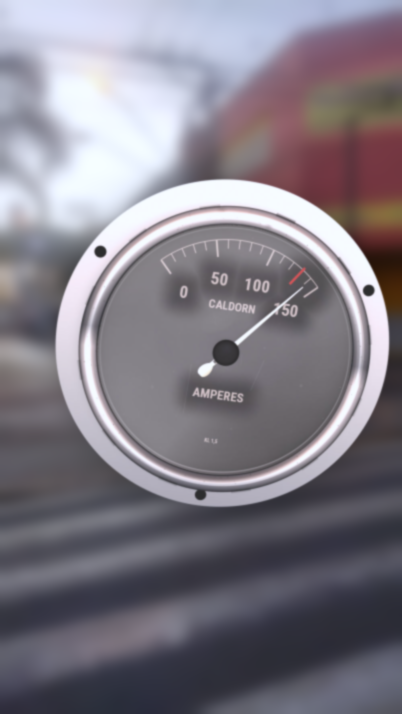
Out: A 140
